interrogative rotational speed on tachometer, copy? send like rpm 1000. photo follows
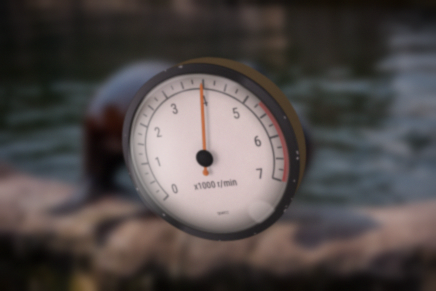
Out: rpm 4000
